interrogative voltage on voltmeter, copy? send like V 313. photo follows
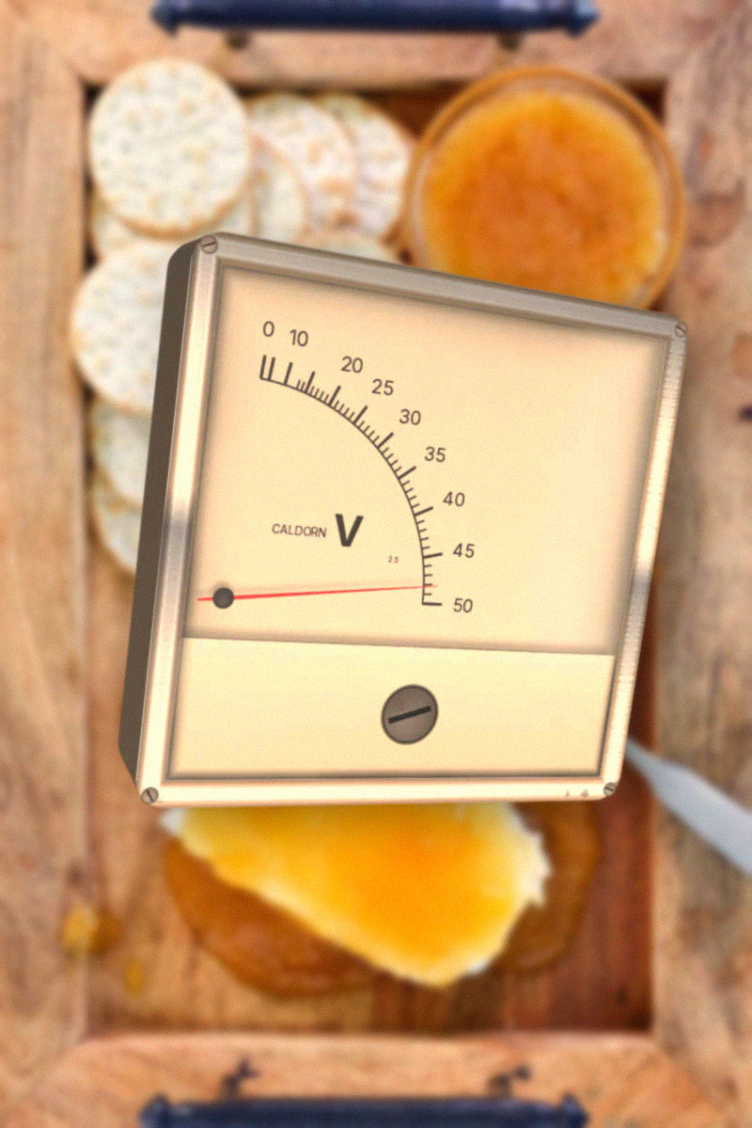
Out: V 48
